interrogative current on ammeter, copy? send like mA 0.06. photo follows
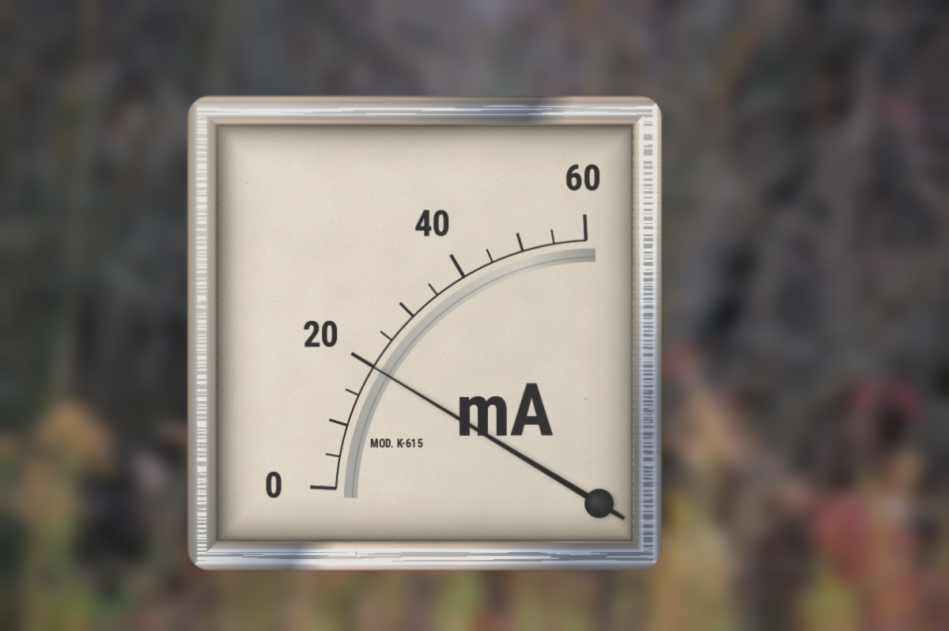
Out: mA 20
